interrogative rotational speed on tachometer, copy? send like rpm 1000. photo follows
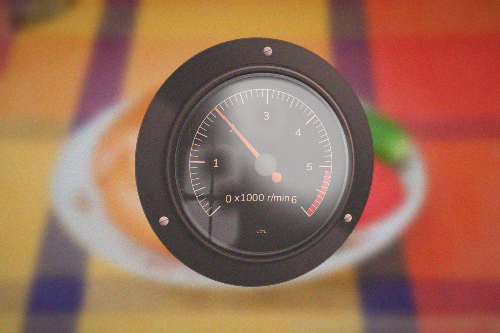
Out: rpm 2000
